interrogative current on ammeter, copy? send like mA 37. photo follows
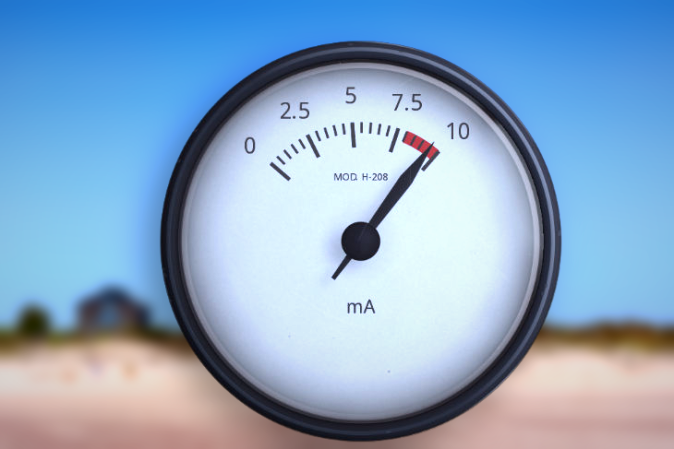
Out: mA 9.5
